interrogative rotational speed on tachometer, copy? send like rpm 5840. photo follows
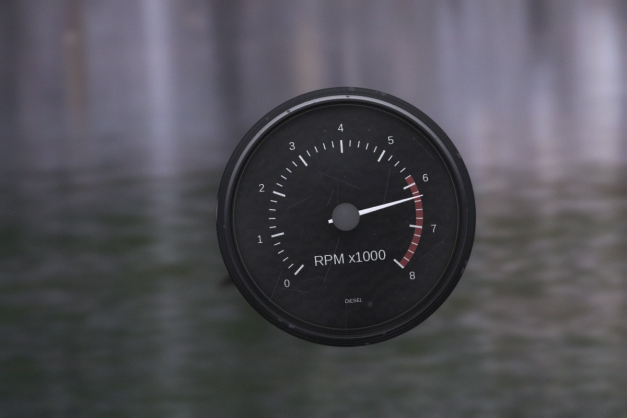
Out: rpm 6300
